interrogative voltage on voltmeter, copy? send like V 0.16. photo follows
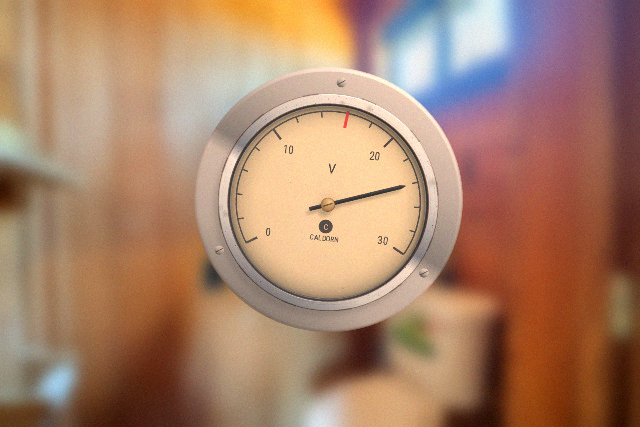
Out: V 24
